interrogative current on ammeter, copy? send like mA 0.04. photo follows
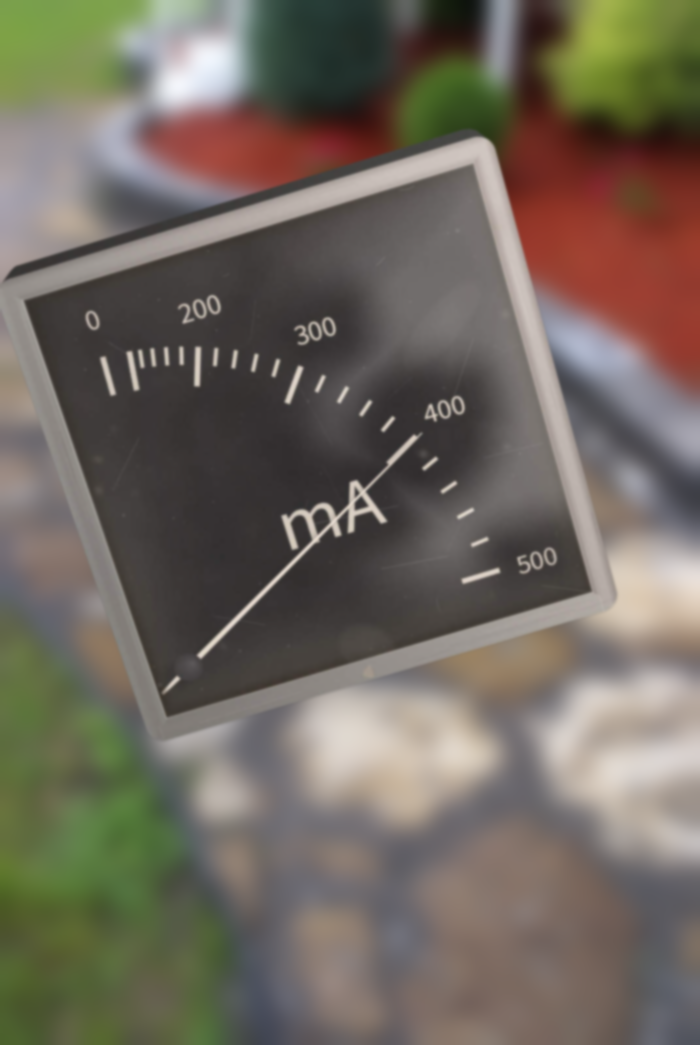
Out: mA 400
